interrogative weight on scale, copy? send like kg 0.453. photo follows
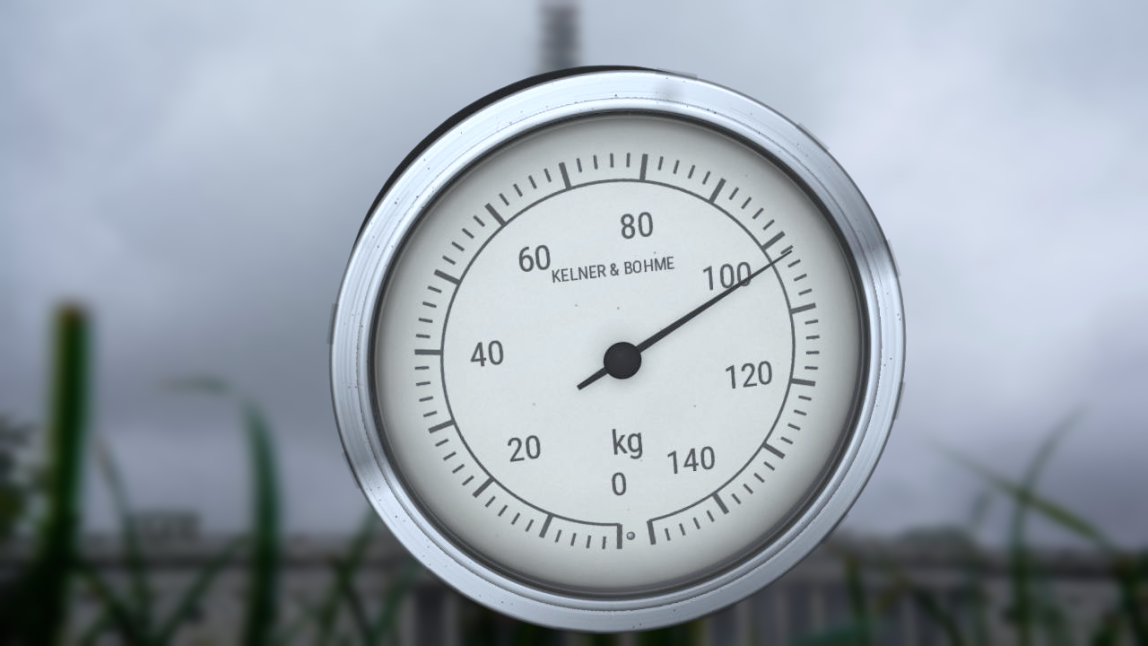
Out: kg 102
